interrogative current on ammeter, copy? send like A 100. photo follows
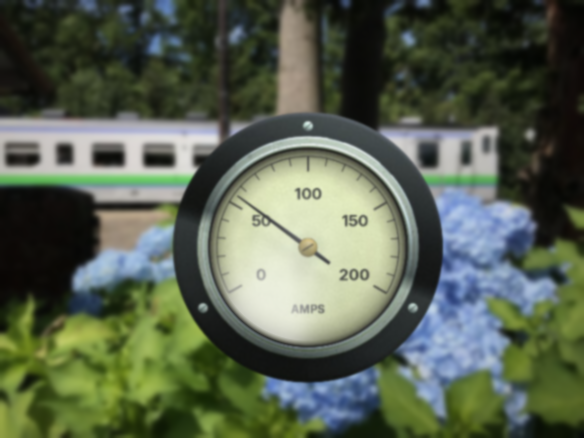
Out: A 55
